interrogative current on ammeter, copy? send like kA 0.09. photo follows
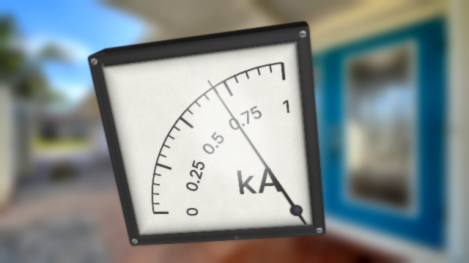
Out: kA 0.7
